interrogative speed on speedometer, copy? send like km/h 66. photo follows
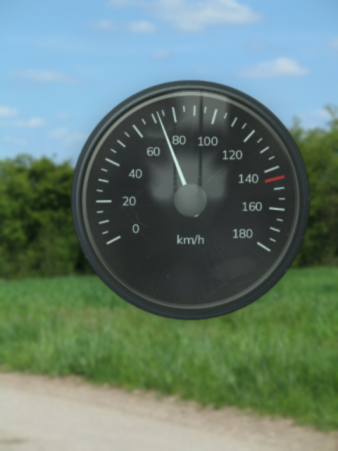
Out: km/h 72.5
